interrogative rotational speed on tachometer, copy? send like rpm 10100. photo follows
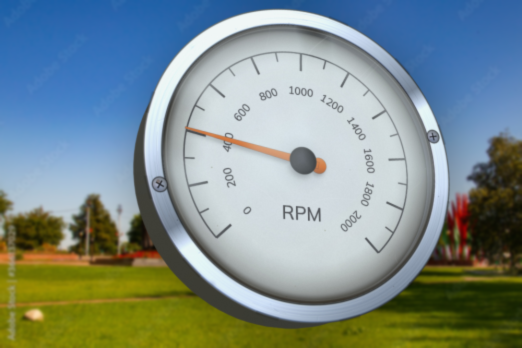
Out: rpm 400
